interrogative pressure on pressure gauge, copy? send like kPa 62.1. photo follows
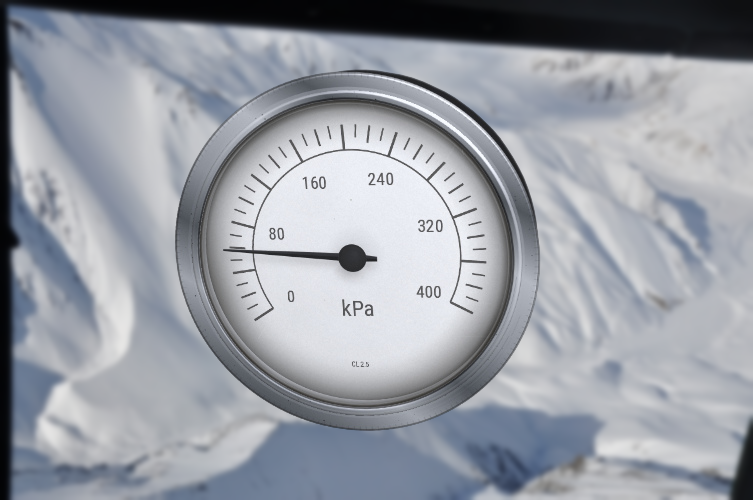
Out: kPa 60
